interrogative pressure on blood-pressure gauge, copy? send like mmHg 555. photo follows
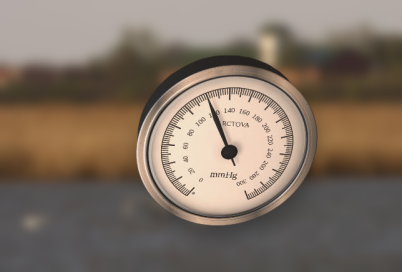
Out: mmHg 120
